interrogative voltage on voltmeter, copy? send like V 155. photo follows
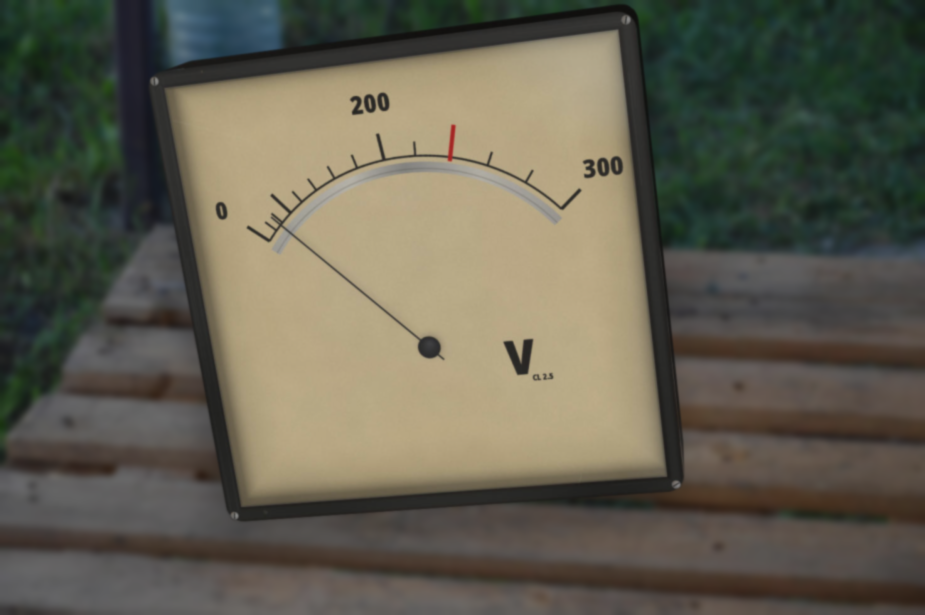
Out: V 80
